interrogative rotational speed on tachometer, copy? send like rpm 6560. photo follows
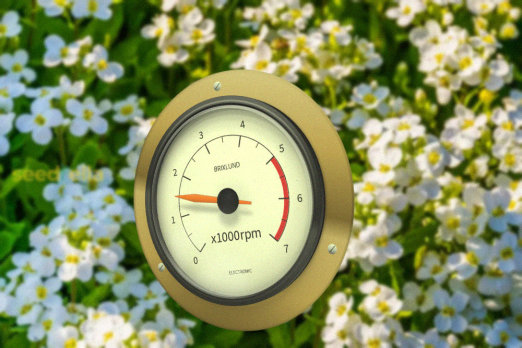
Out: rpm 1500
